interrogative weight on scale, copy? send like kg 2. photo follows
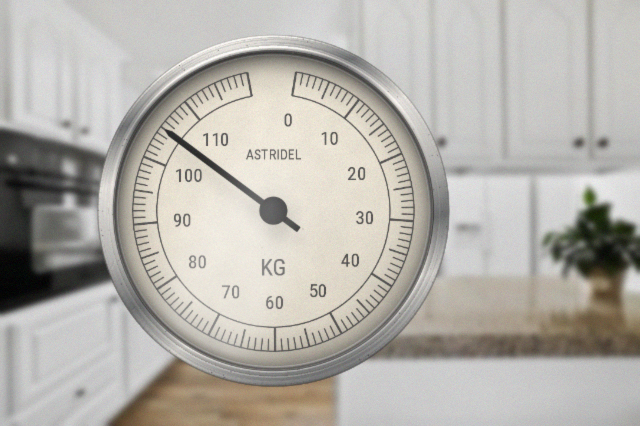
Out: kg 105
